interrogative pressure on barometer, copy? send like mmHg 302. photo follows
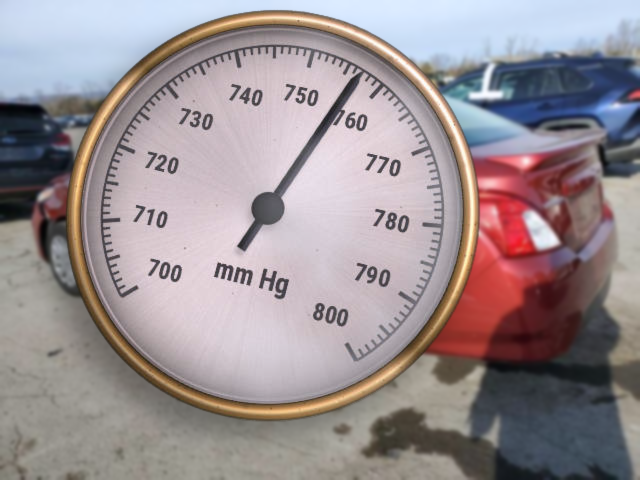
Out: mmHg 757
